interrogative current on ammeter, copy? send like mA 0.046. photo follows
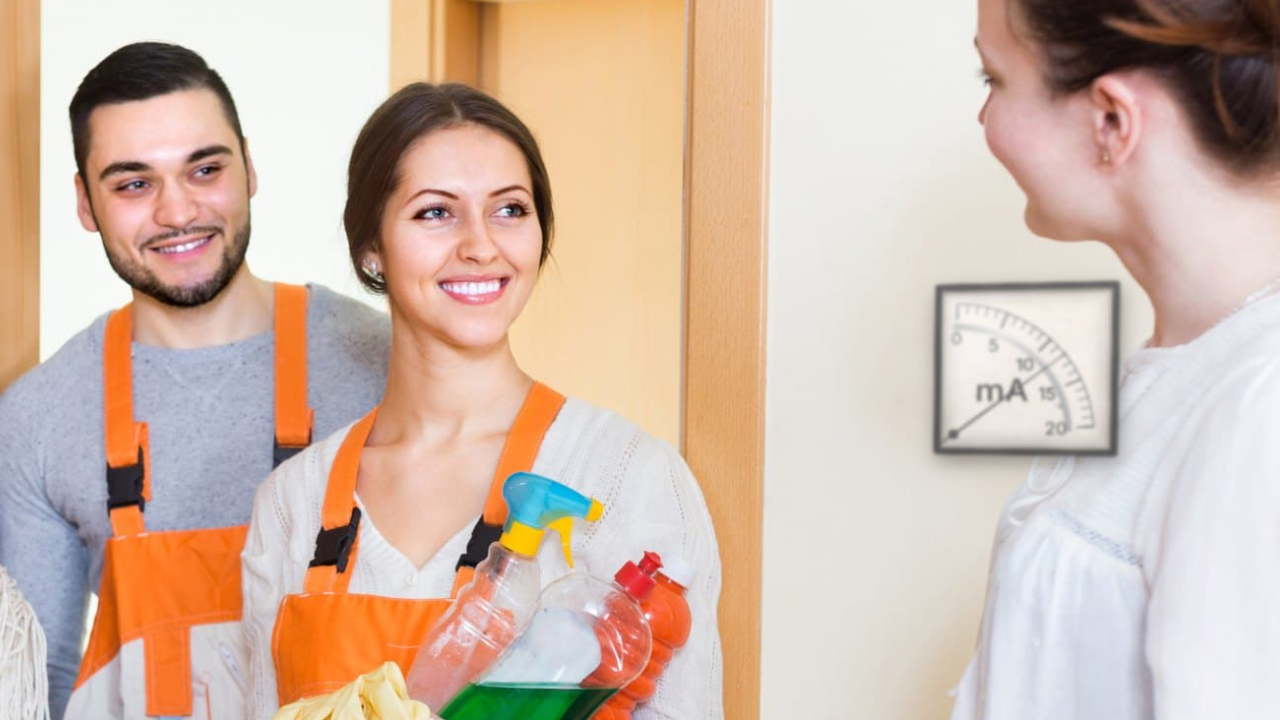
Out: mA 12
